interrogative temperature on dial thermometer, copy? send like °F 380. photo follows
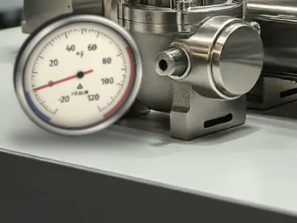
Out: °F 0
